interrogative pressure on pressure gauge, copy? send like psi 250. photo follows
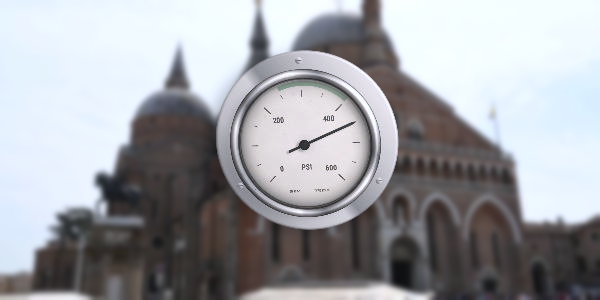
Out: psi 450
